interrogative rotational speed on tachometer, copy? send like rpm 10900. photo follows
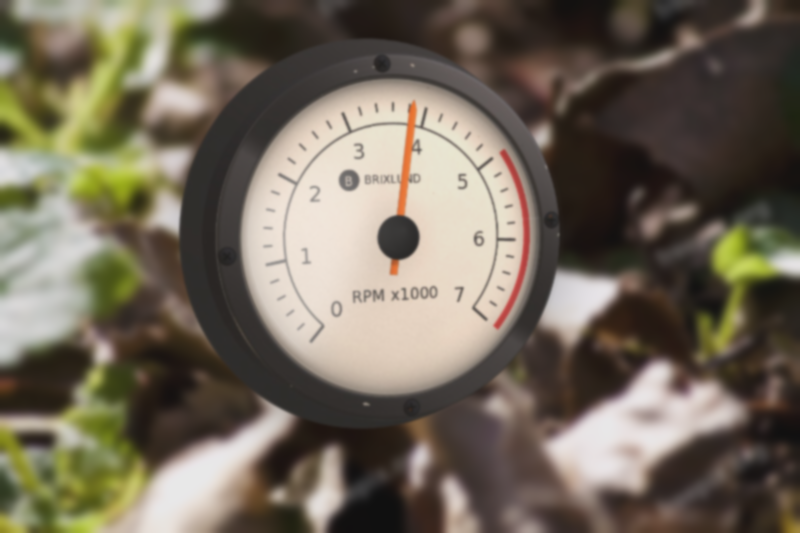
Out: rpm 3800
